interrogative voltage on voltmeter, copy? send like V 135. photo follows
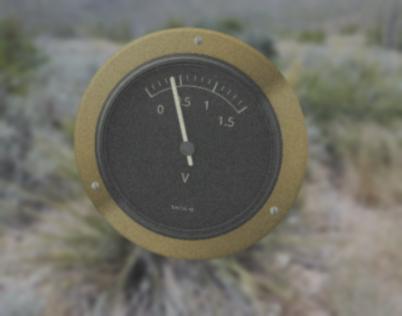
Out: V 0.4
